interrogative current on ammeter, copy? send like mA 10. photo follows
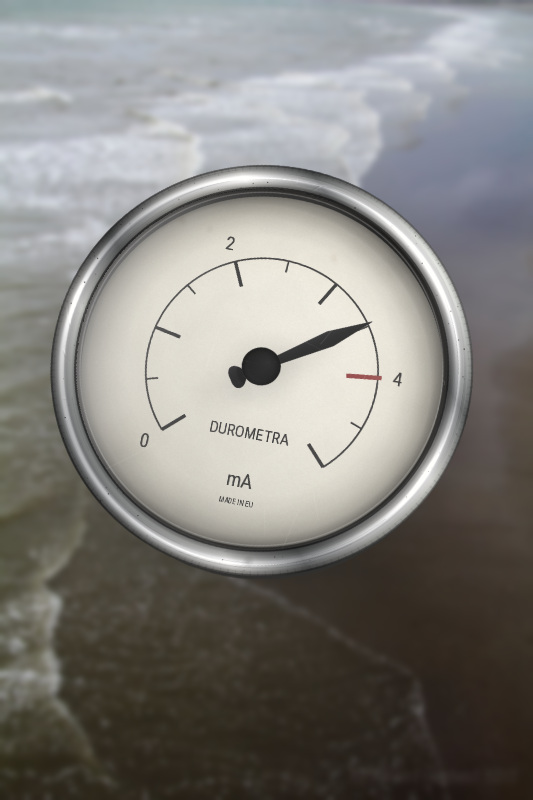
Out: mA 3.5
